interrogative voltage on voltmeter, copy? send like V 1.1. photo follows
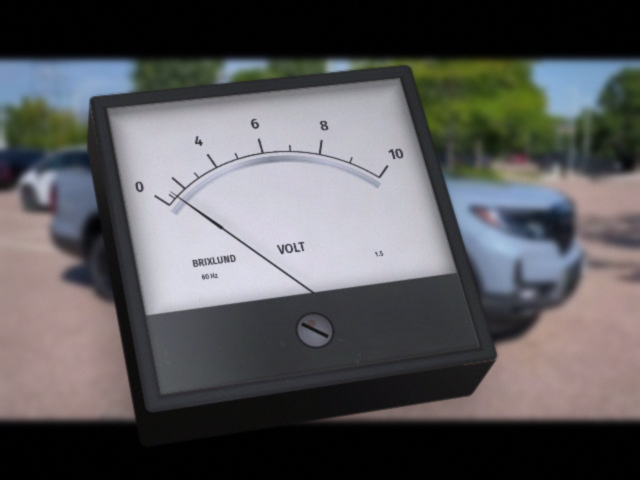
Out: V 1
